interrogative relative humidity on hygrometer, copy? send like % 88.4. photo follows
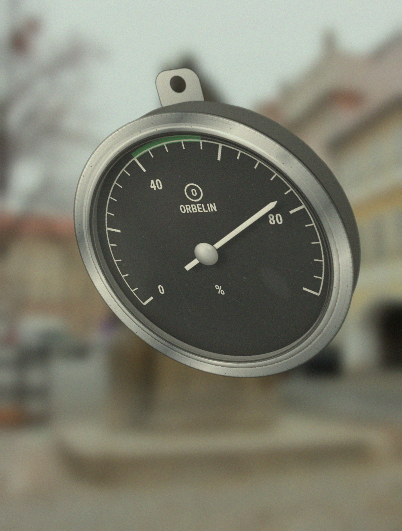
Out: % 76
